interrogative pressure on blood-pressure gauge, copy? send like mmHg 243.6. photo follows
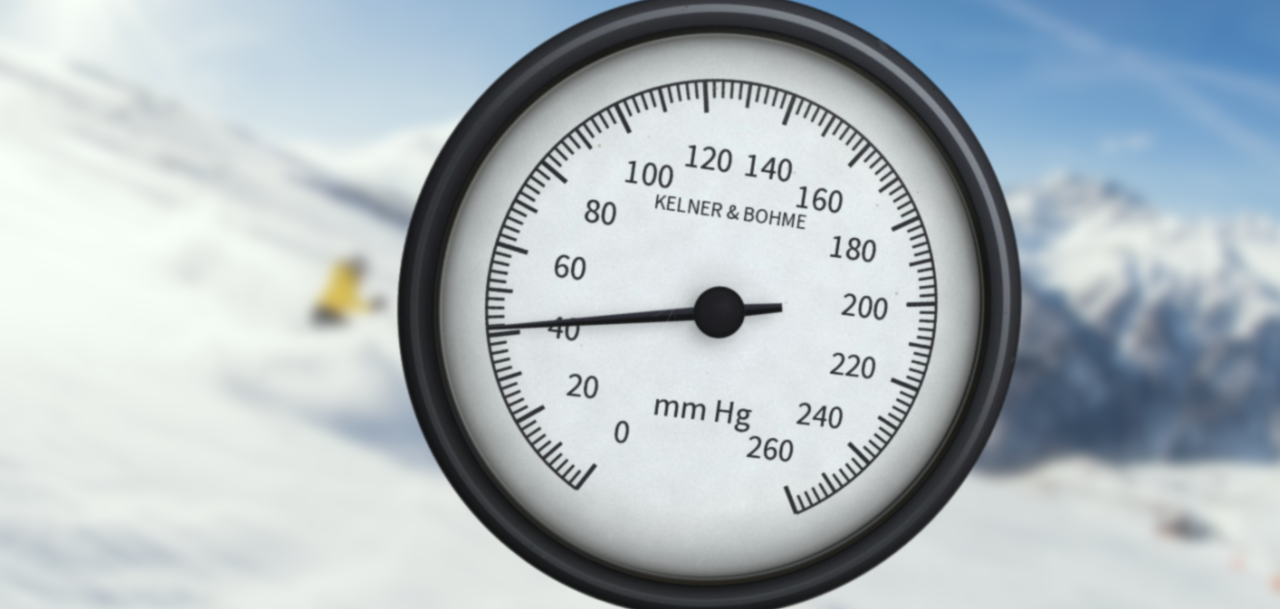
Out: mmHg 42
